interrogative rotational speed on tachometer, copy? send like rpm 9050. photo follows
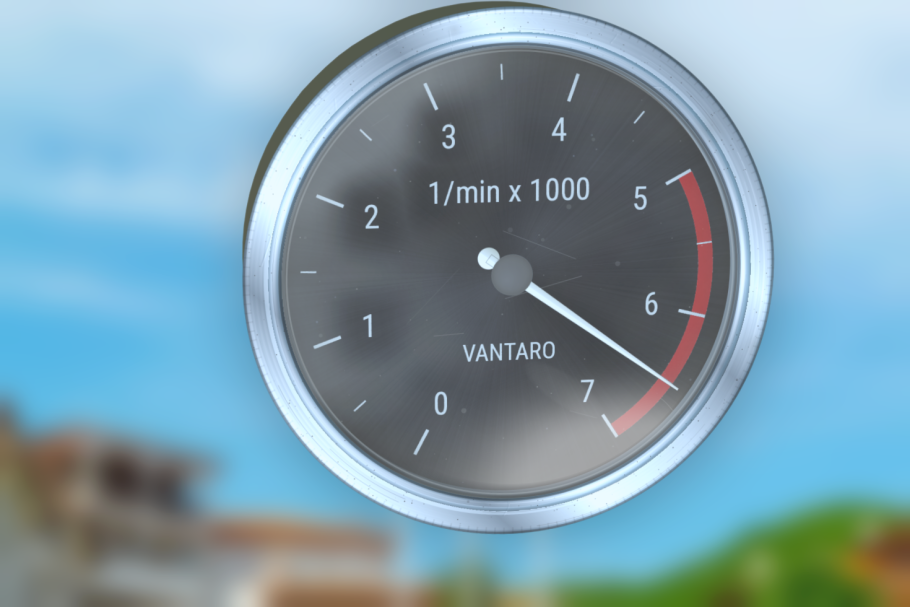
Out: rpm 6500
